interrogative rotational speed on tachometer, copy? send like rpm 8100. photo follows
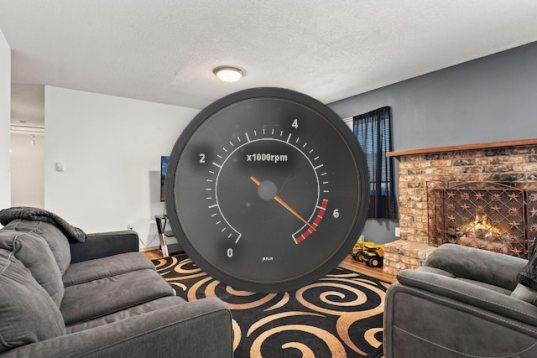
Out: rpm 6500
